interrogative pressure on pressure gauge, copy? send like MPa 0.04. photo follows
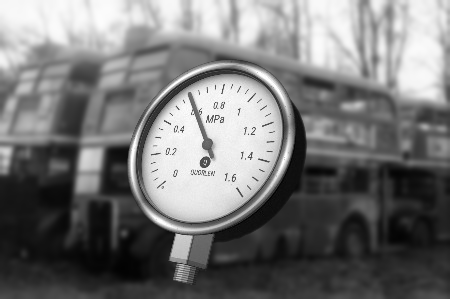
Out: MPa 0.6
